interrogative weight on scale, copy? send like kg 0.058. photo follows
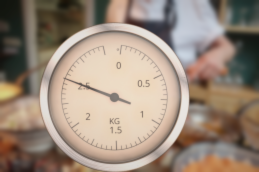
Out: kg 2.5
